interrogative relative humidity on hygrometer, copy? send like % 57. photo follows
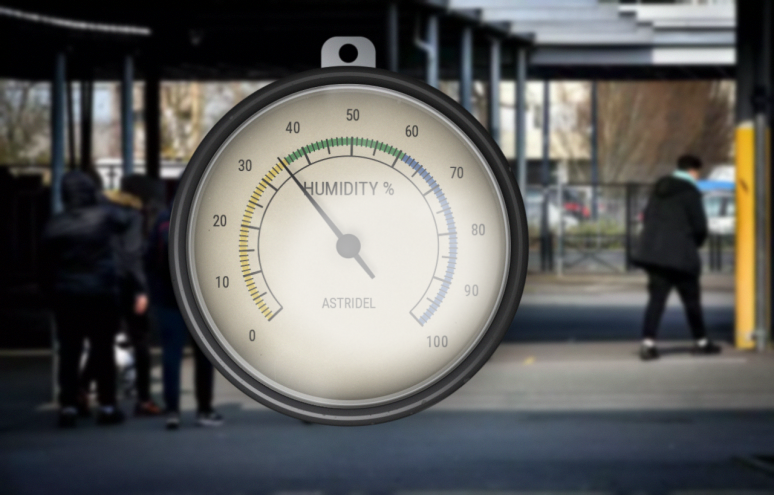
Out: % 35
